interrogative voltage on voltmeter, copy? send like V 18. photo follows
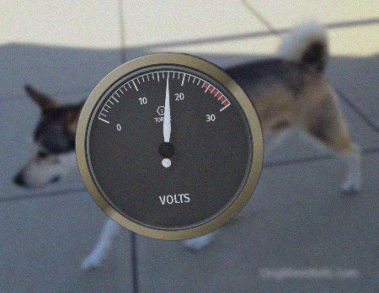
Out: V 17
